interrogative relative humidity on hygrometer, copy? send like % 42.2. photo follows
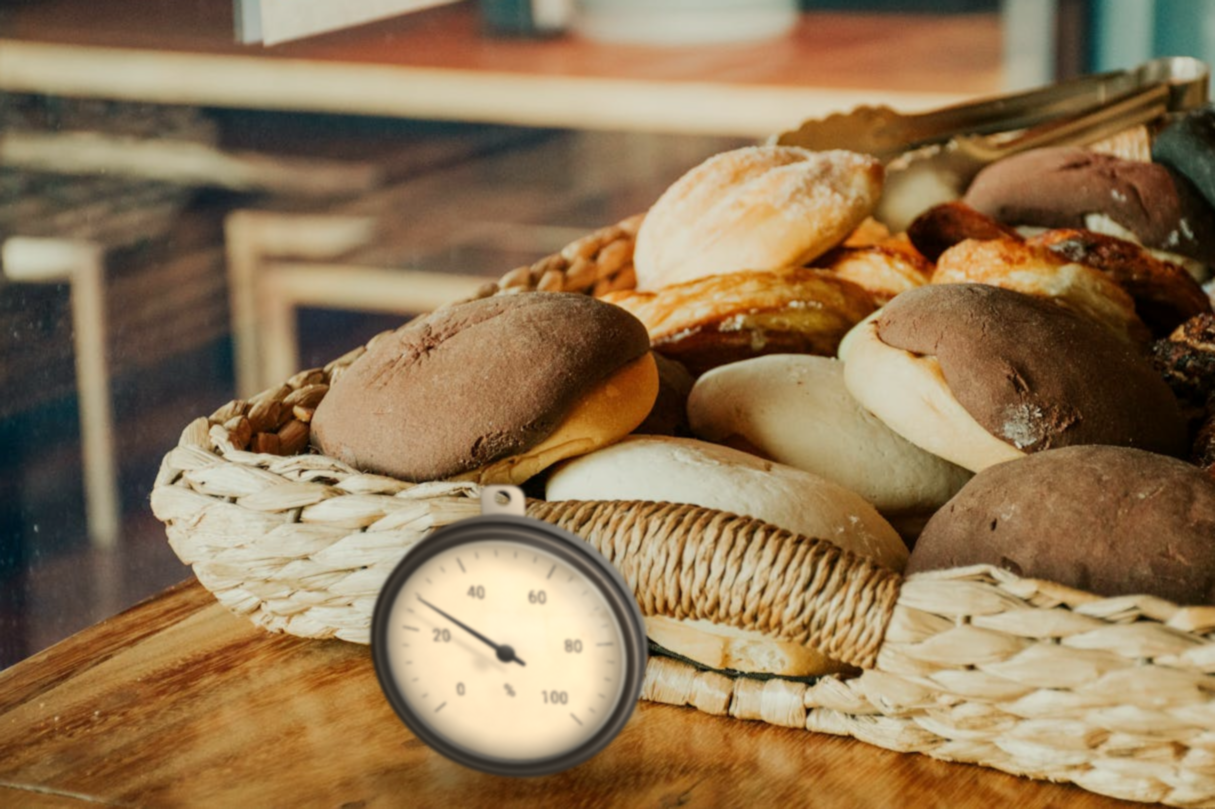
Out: % 28
